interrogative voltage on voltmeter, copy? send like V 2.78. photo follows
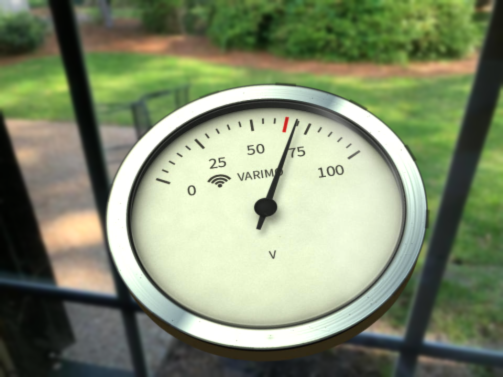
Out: V 70
